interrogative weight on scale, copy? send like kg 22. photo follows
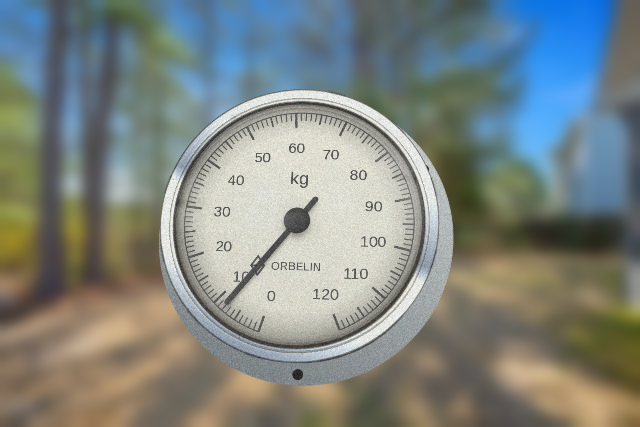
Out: kg 8
